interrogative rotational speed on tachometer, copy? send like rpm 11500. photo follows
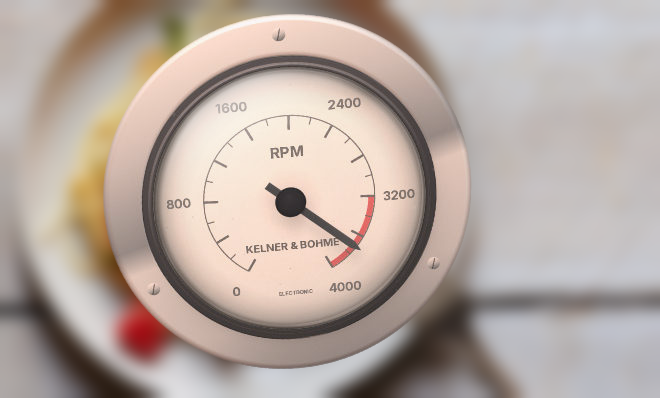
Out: rpm 3700
